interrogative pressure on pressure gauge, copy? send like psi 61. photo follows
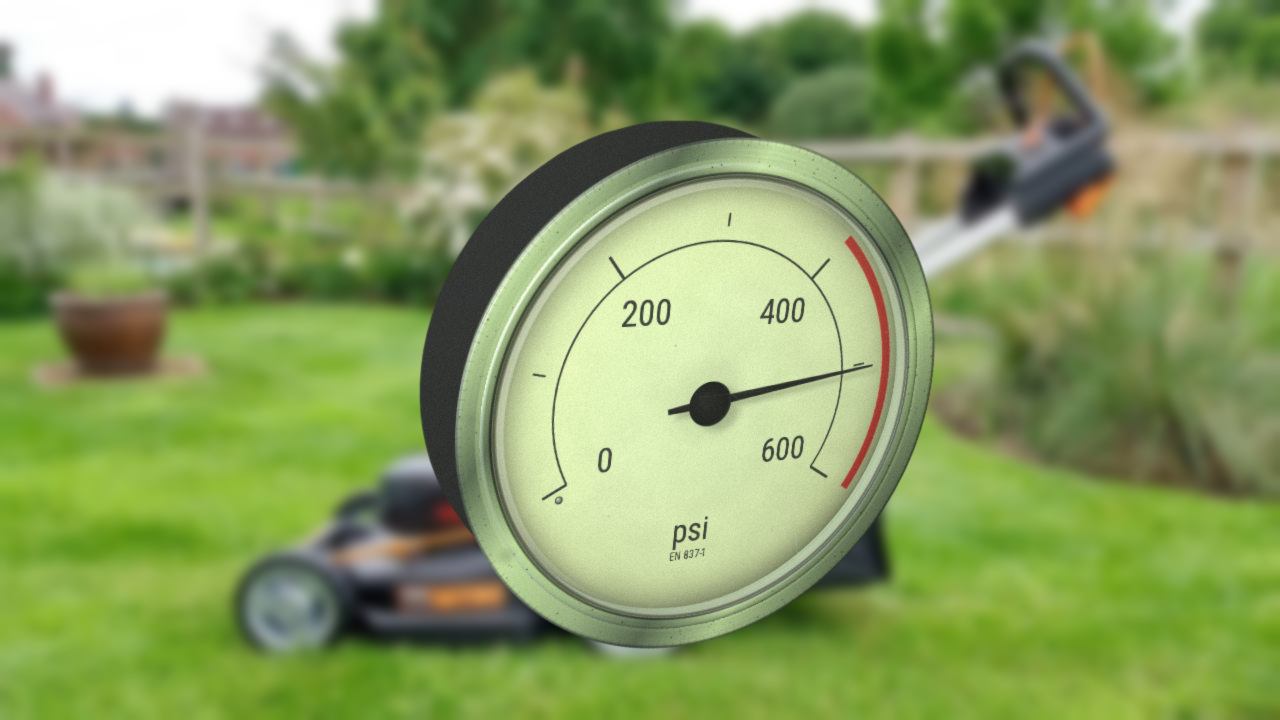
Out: psi 500
